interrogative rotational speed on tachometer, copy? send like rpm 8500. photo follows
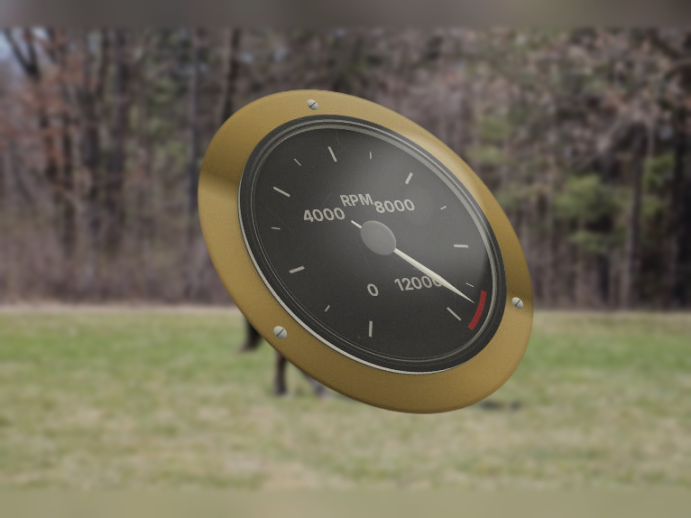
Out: rpm 11500
